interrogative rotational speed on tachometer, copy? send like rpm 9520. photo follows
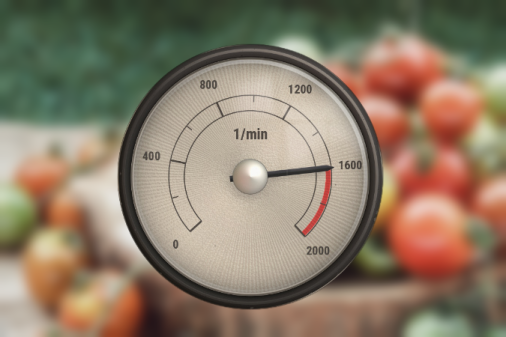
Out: rpm 1600
